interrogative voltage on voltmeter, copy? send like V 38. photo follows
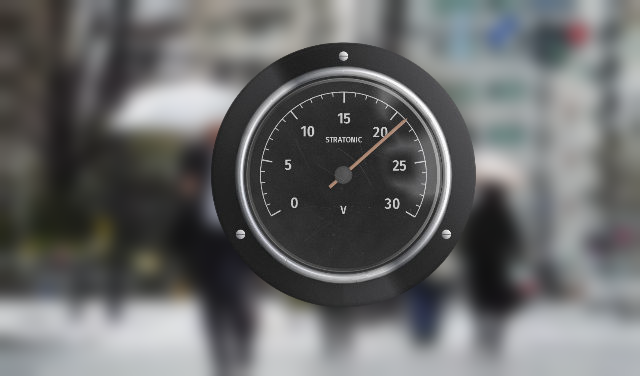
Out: V 21
